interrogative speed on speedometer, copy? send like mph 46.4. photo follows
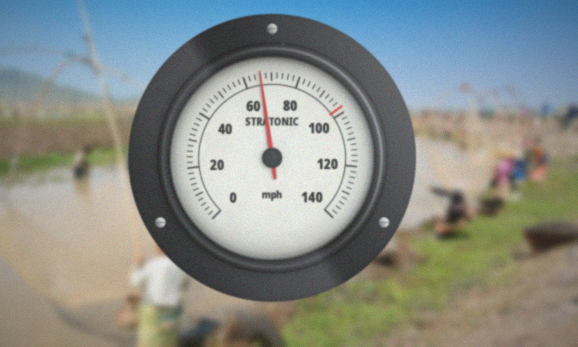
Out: mph 66
